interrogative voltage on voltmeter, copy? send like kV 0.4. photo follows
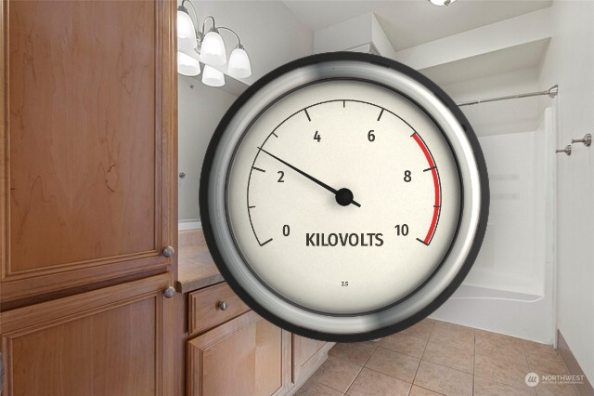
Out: kV 2.5
